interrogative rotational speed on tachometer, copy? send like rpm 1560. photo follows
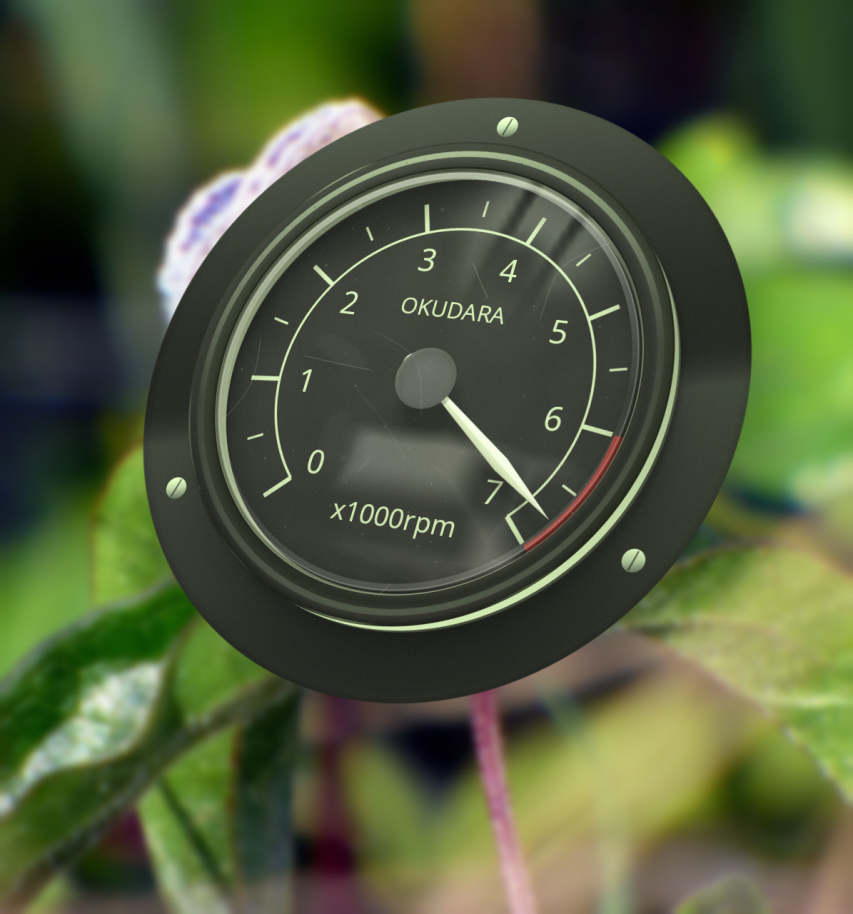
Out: rpm 6750
